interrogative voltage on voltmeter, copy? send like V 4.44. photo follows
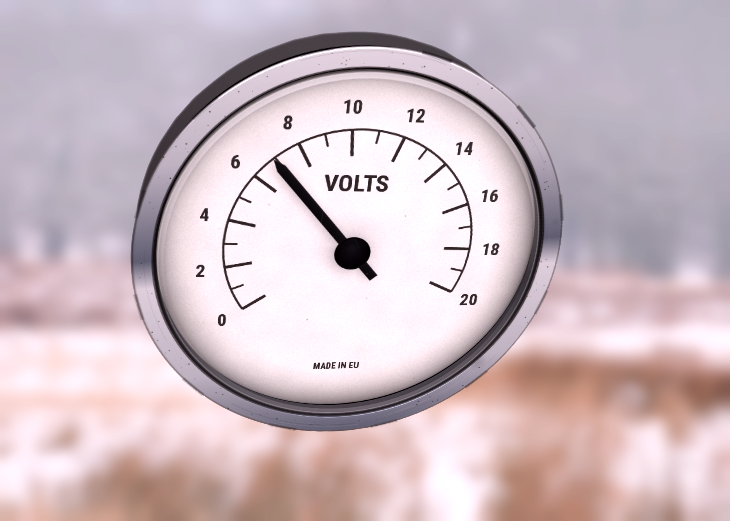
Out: V 7
